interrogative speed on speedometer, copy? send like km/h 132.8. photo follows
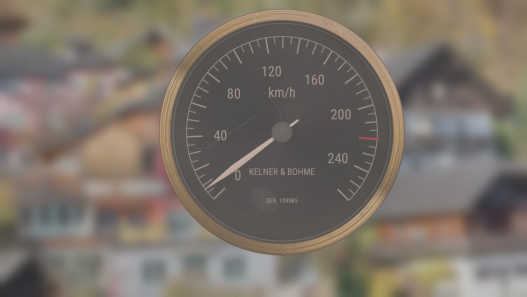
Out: km/h 7.5
